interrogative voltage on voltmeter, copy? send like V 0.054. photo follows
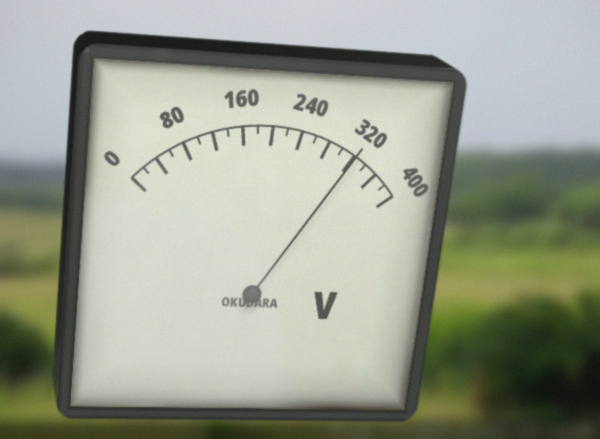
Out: V 320
